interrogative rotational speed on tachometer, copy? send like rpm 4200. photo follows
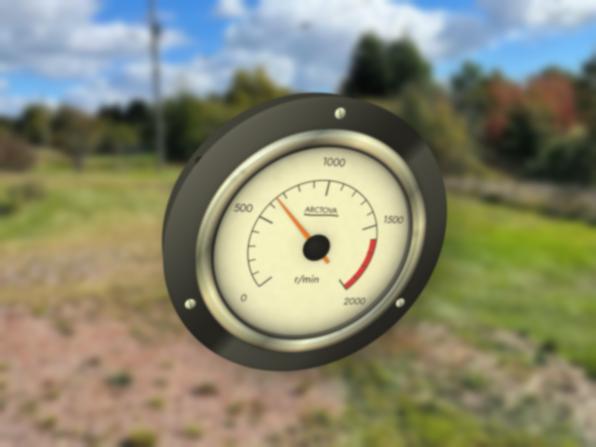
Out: rpm 650
